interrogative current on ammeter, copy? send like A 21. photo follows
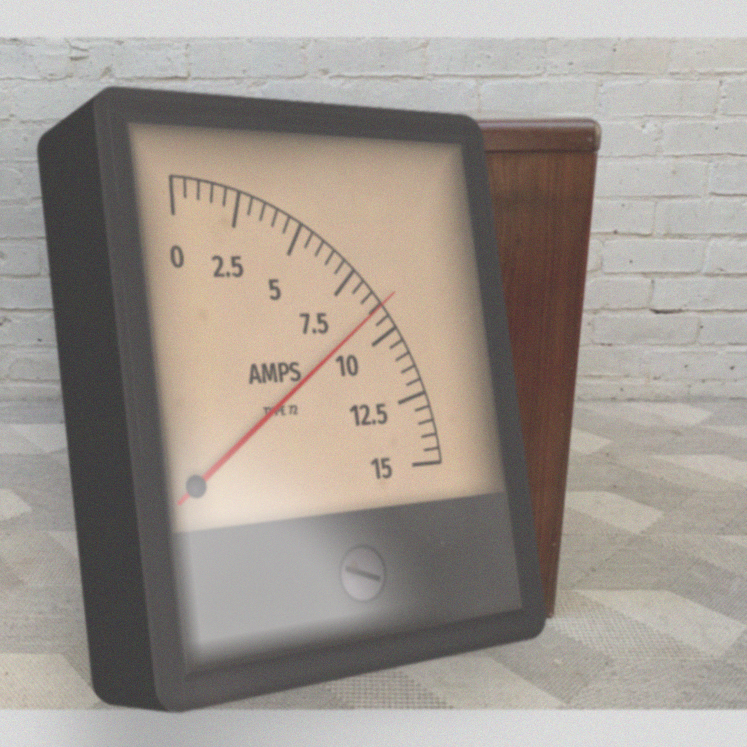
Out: A 9
